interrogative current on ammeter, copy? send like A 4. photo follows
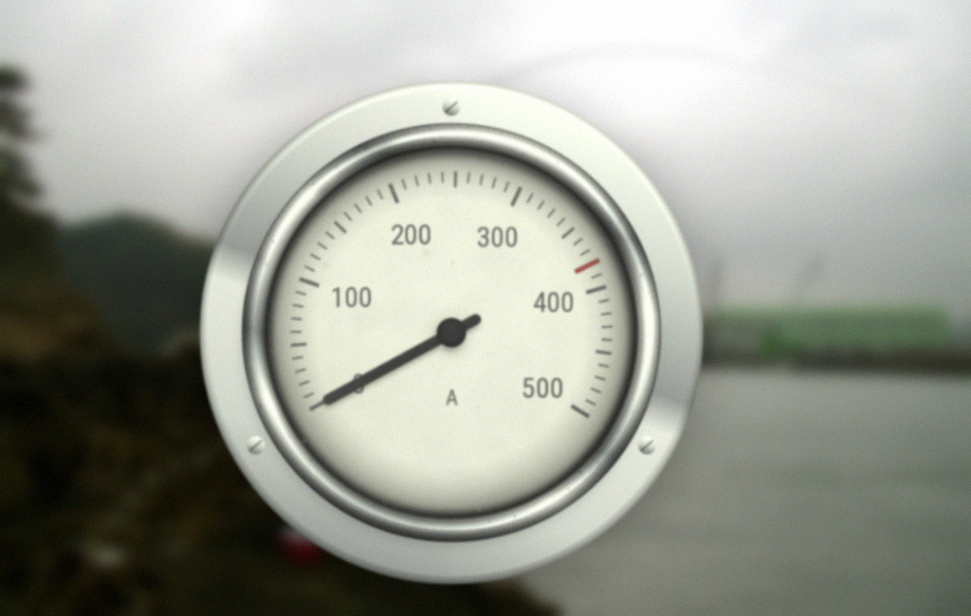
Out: A 0
